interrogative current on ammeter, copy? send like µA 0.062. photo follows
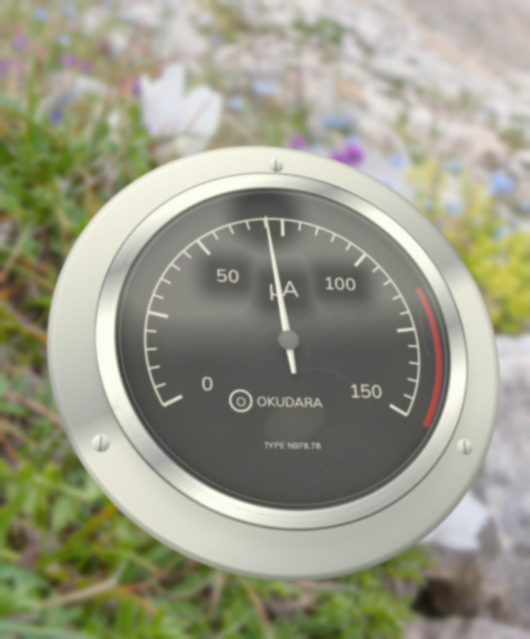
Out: µA 70
